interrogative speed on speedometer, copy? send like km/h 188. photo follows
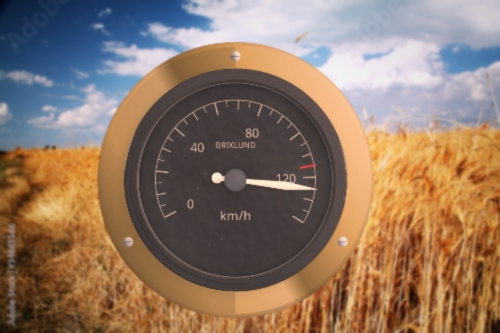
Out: km/h 125
